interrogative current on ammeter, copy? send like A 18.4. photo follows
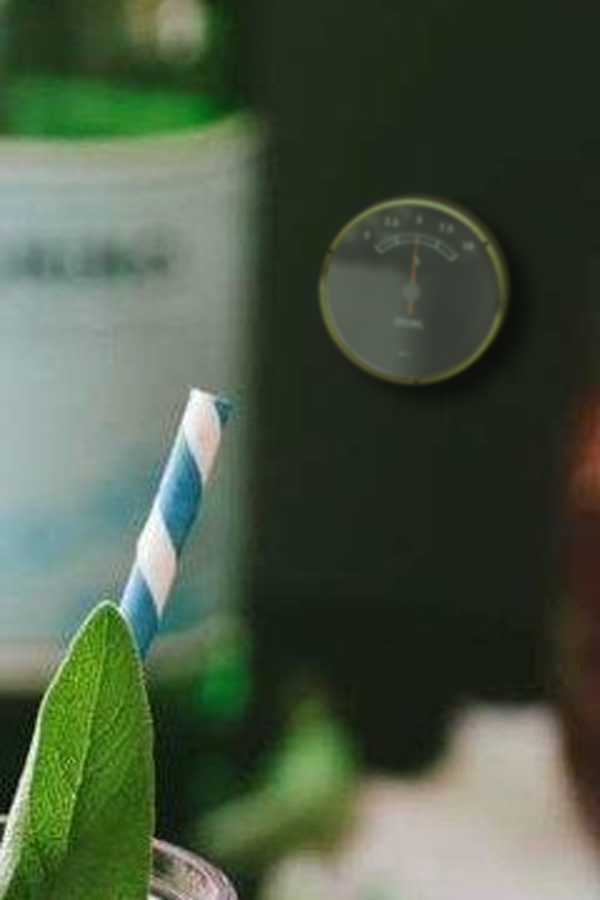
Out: A 5
